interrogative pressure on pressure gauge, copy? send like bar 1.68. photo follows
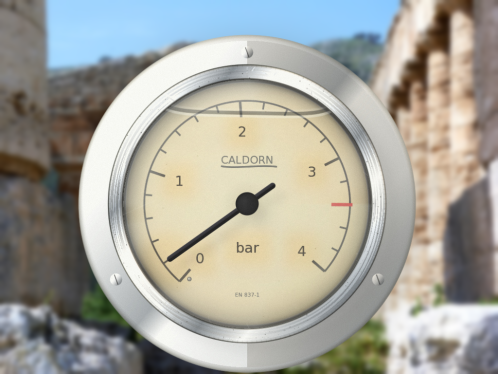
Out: bar 0.2
